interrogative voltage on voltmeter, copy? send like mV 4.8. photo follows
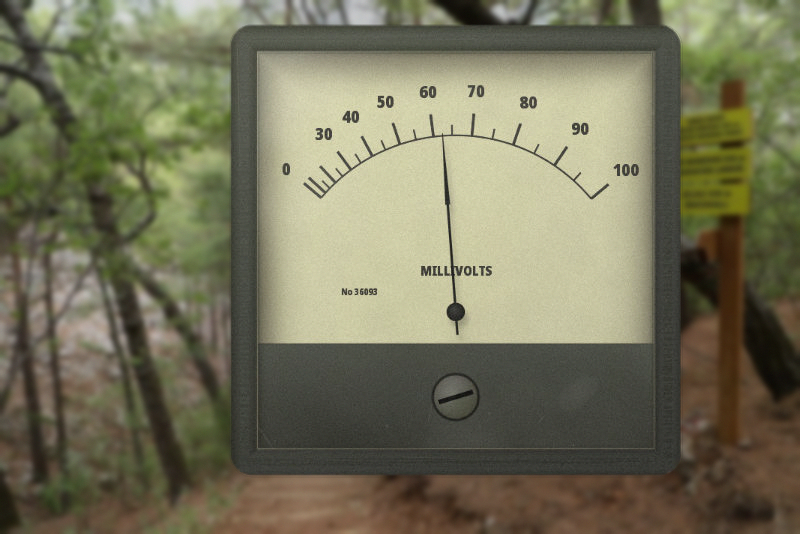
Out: mV 62.5
